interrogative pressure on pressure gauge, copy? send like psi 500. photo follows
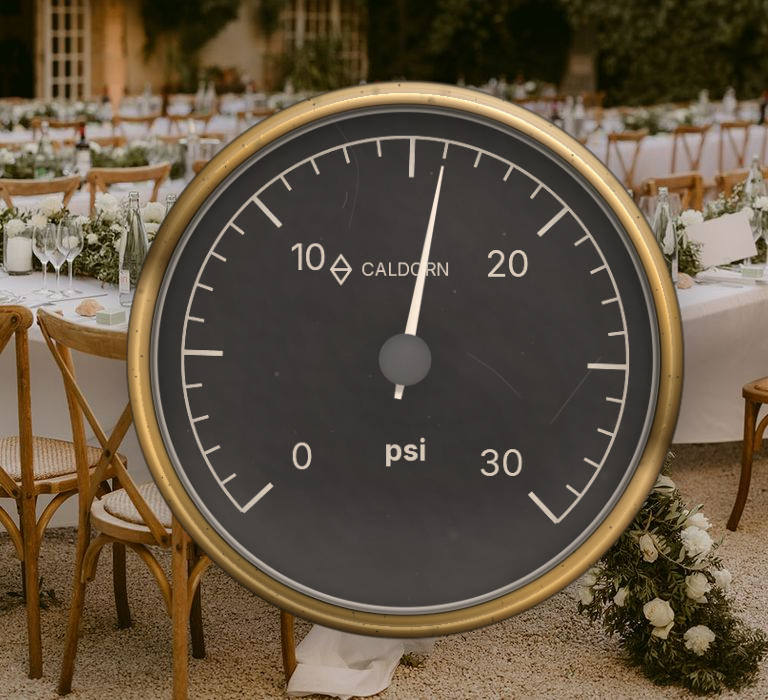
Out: psi 16
